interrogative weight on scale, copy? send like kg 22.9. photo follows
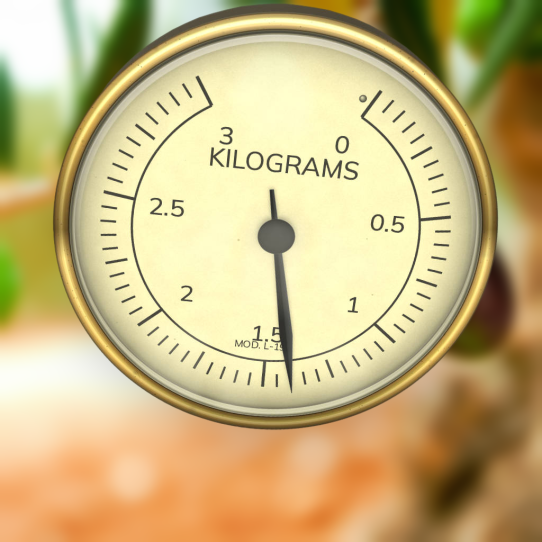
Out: kg 1.4
